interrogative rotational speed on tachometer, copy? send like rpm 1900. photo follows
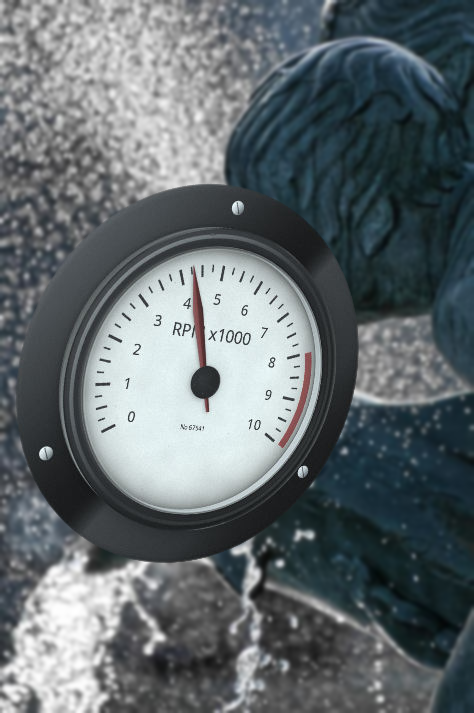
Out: rpm 4250
